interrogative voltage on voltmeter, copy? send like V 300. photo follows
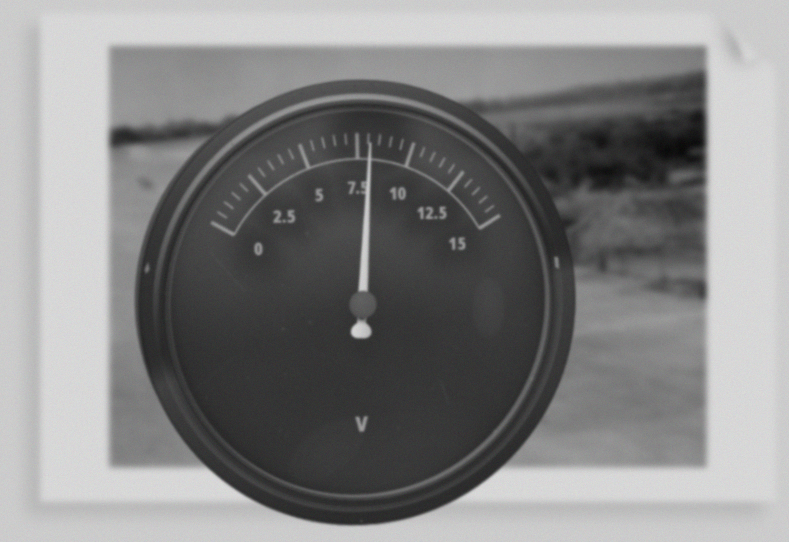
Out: V 8
